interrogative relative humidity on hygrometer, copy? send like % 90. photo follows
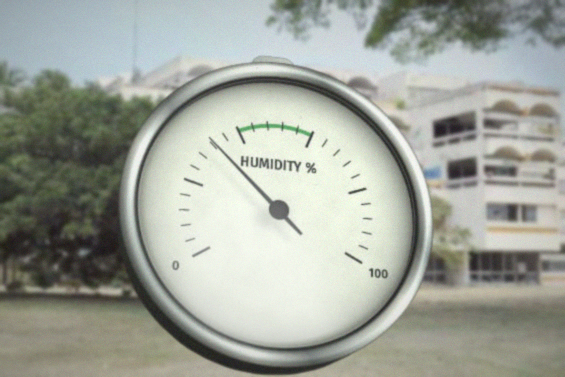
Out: % 32
